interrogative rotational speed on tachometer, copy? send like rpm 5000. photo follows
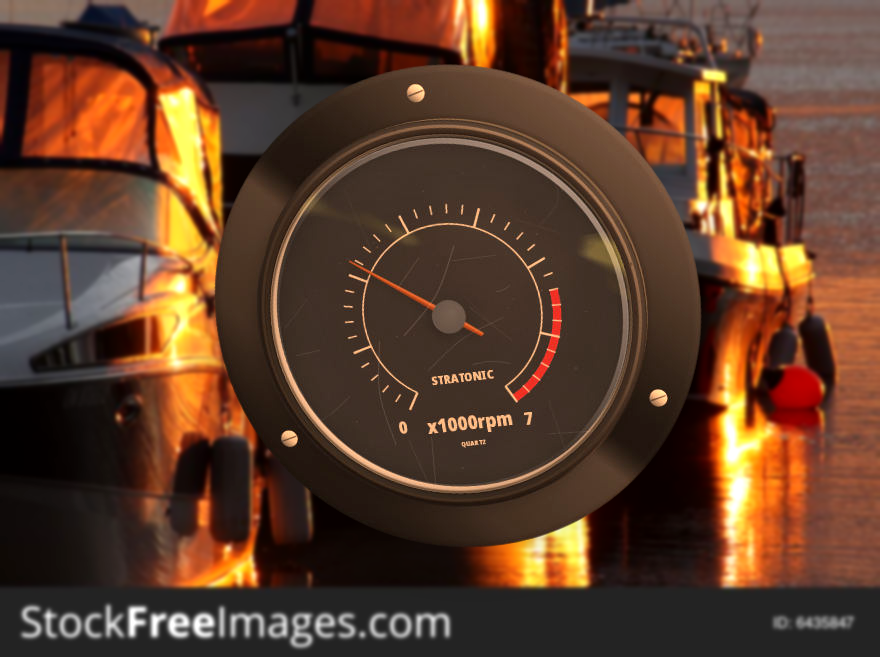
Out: rpm 2200
